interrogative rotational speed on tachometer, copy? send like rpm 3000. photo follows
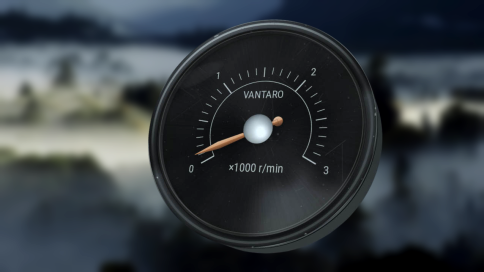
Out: rpm 100
